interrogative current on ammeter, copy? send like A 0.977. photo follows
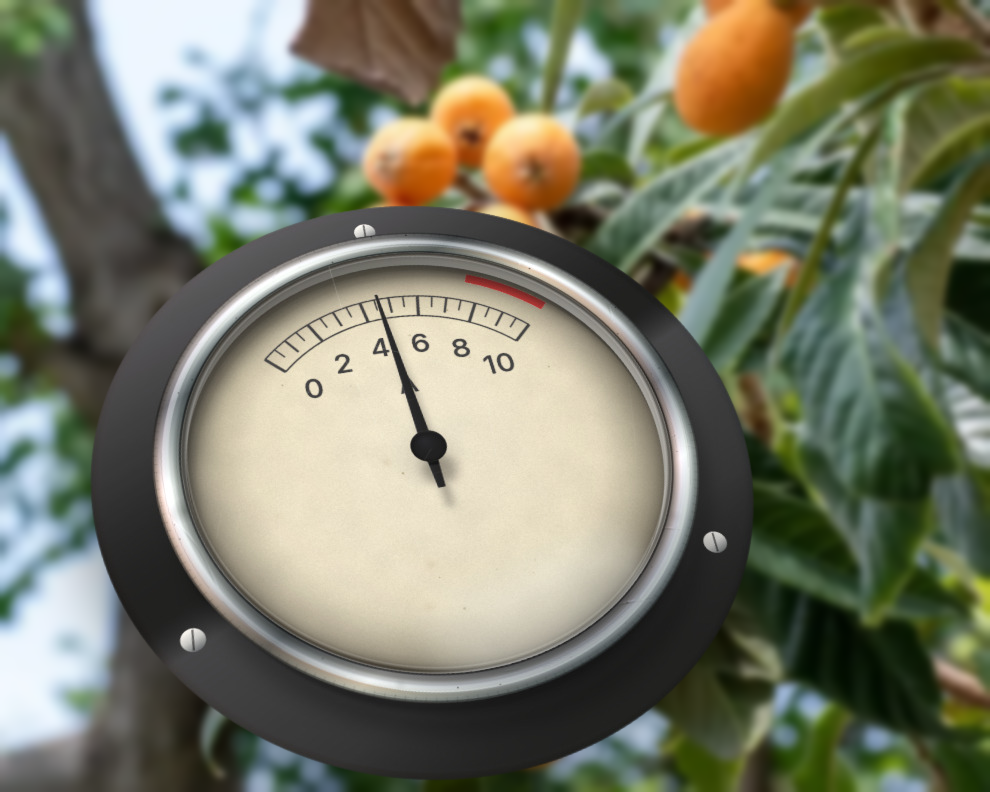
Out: A 4.5
